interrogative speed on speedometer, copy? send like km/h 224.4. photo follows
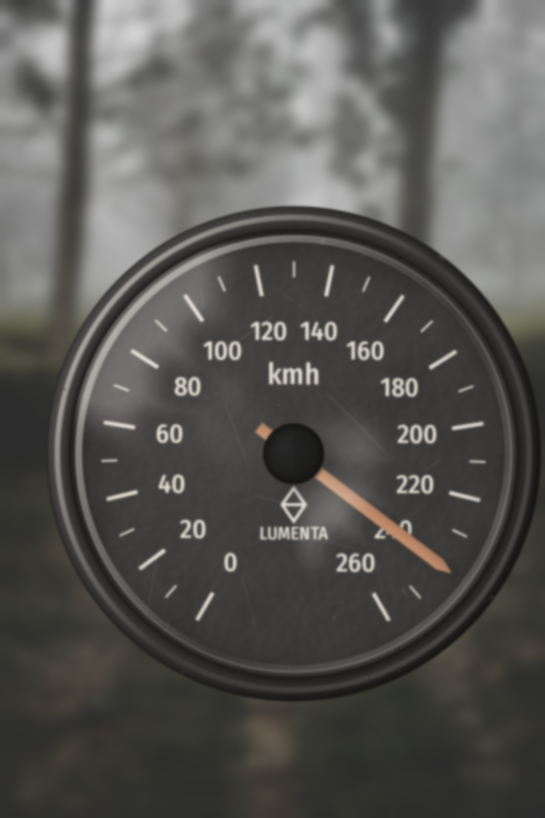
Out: km/h 240
